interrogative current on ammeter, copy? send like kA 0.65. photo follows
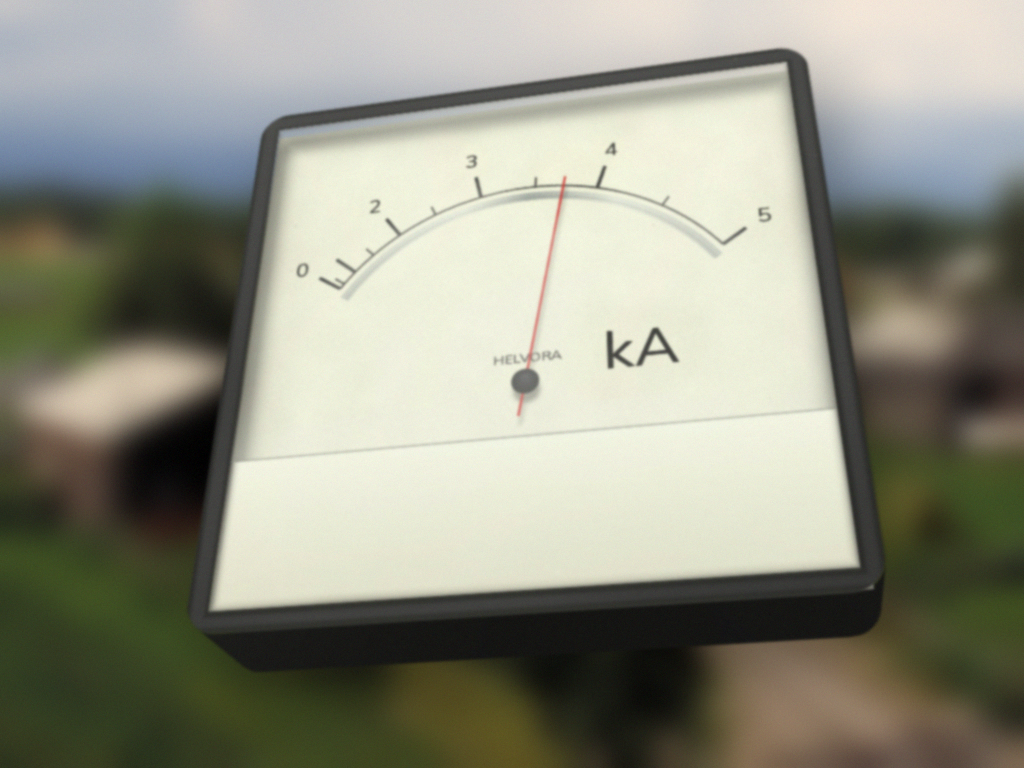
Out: kA 3.75
